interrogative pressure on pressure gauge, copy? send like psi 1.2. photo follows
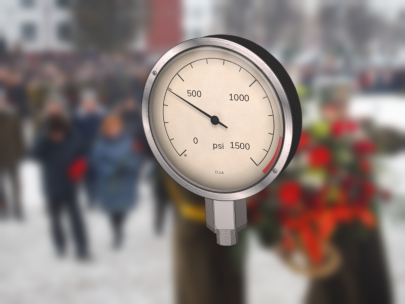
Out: psi 400
